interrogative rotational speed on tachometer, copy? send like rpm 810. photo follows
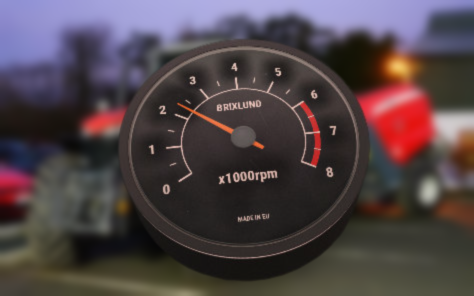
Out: rpm 2250
